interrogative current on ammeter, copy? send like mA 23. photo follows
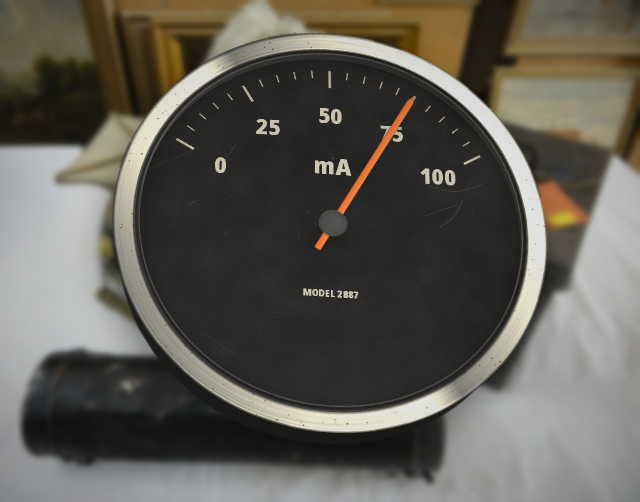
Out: mA 75
